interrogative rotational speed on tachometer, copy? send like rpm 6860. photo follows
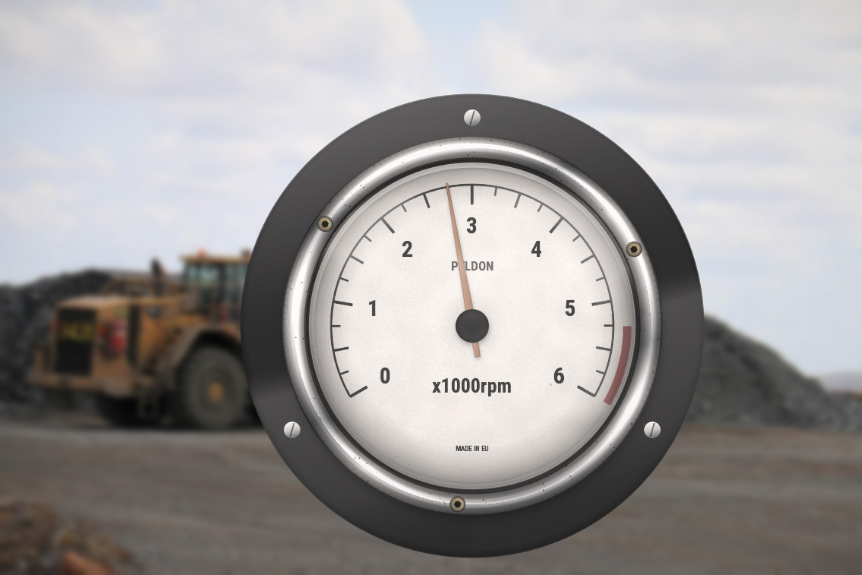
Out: rpm 2750
